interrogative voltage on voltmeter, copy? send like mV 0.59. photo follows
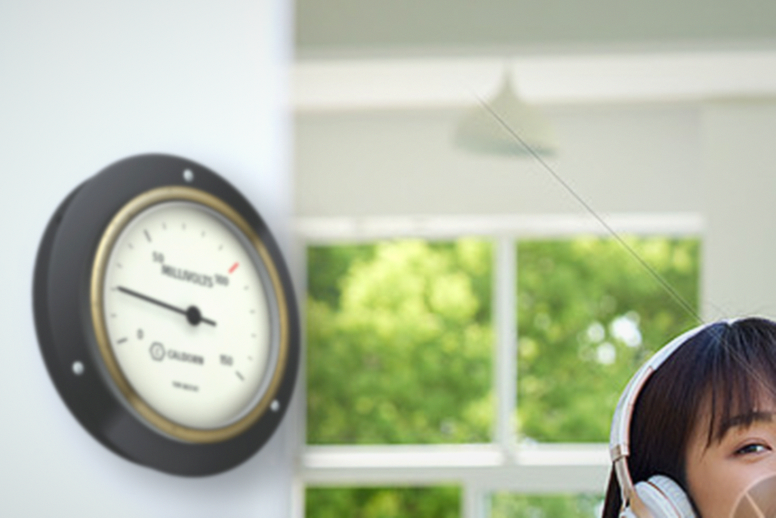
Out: mV 20
